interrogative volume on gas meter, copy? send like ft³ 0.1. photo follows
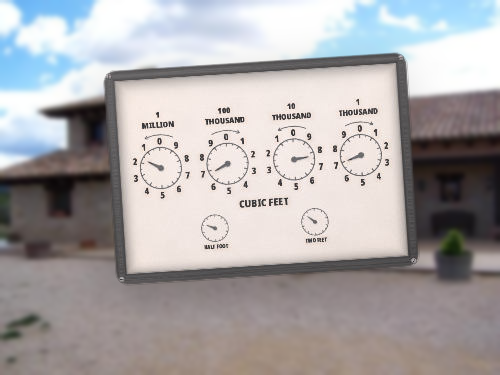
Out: ft³ 167700
